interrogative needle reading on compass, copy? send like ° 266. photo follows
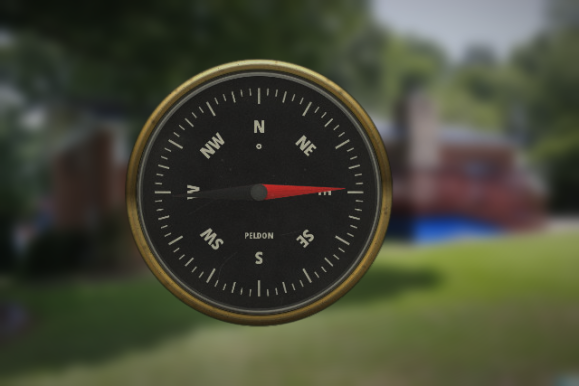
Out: ° 87.5
